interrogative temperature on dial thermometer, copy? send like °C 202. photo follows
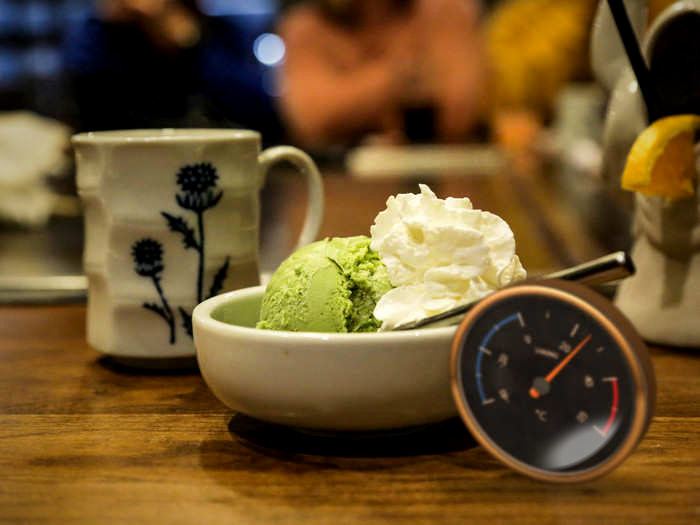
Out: °C 25
